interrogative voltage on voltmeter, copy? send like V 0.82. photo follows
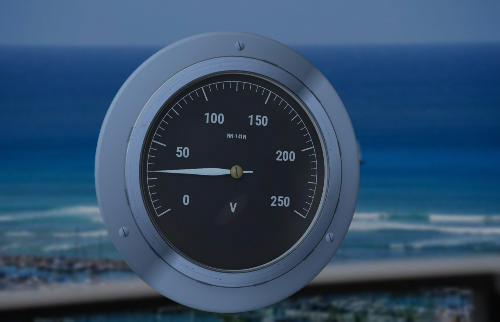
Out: V 30
